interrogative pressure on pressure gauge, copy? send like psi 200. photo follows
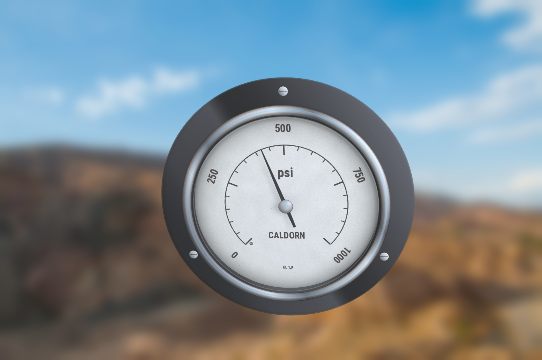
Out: psi 425
